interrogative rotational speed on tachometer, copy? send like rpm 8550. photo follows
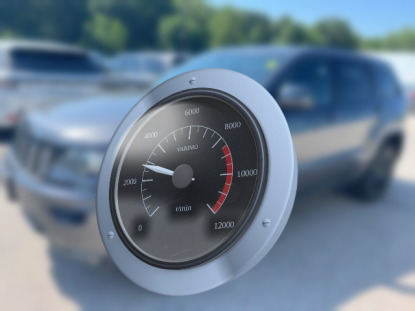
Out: rpm 2750
